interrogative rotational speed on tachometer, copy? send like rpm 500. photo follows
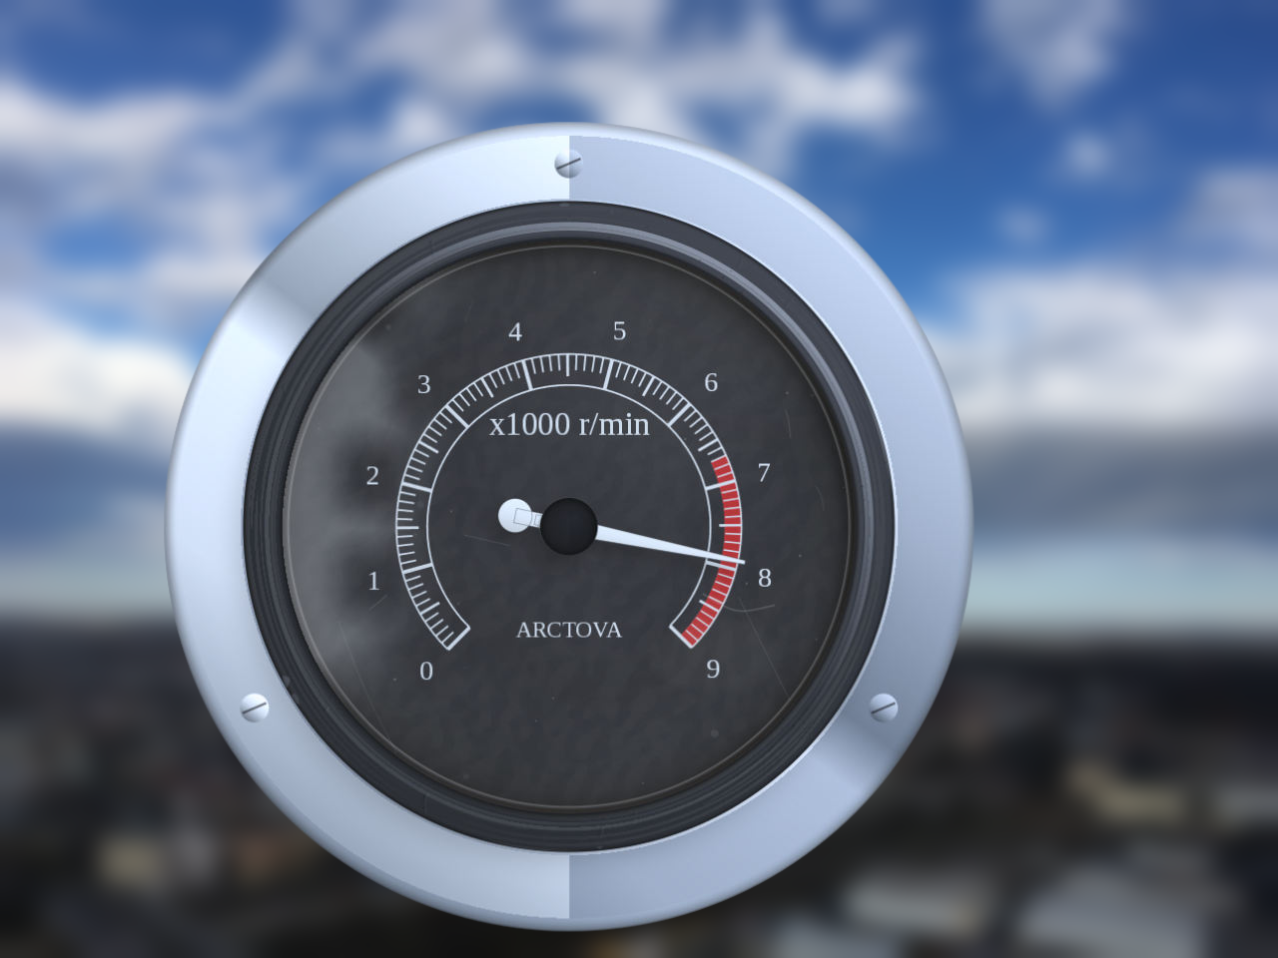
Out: rpm 7900
